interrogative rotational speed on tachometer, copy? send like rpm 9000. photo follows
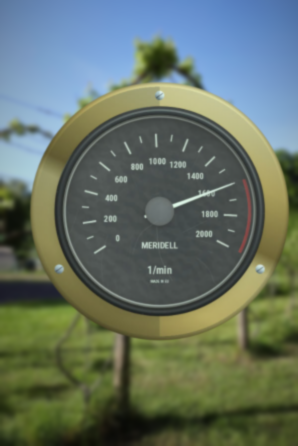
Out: rpm 1600
